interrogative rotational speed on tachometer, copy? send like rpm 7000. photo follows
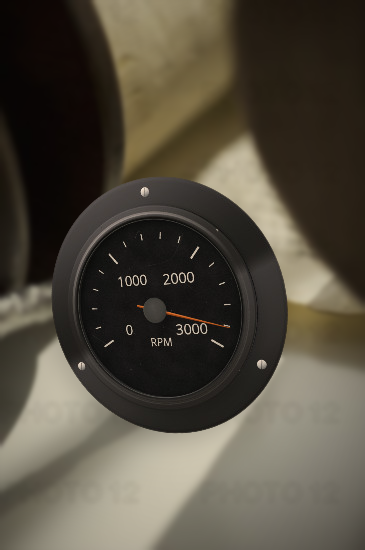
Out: rpm 2800
